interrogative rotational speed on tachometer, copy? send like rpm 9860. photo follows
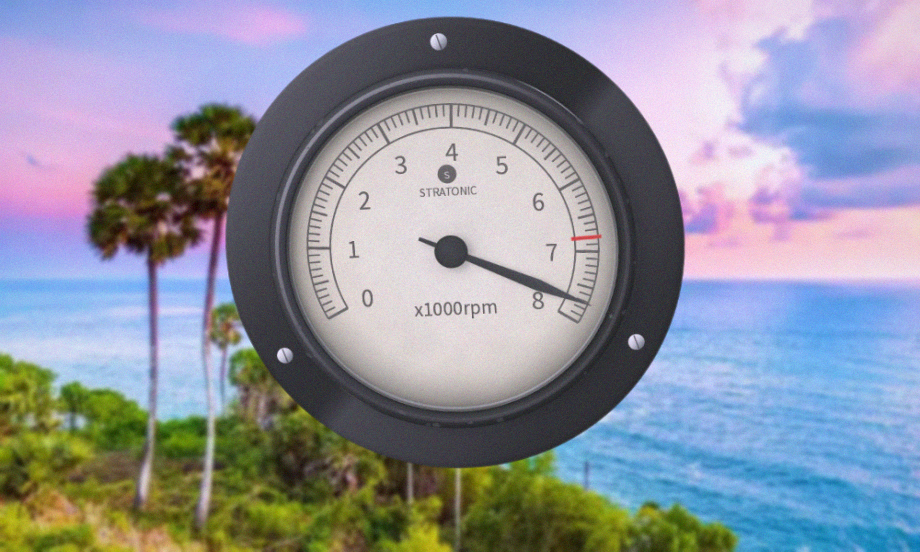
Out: rpm 7700
